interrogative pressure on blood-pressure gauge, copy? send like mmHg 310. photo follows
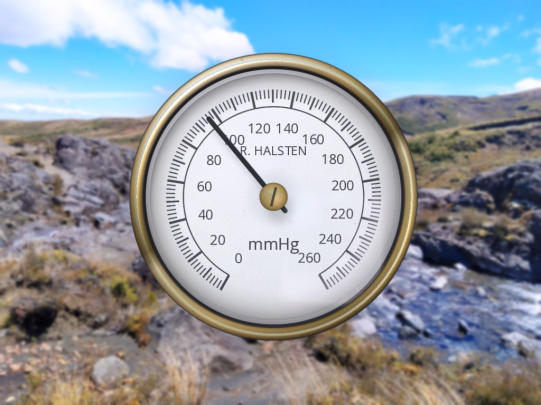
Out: mmHg 96
